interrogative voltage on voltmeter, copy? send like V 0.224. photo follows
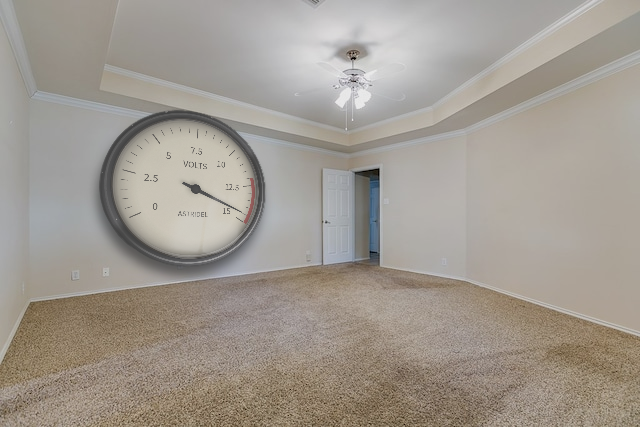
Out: V 14.5
